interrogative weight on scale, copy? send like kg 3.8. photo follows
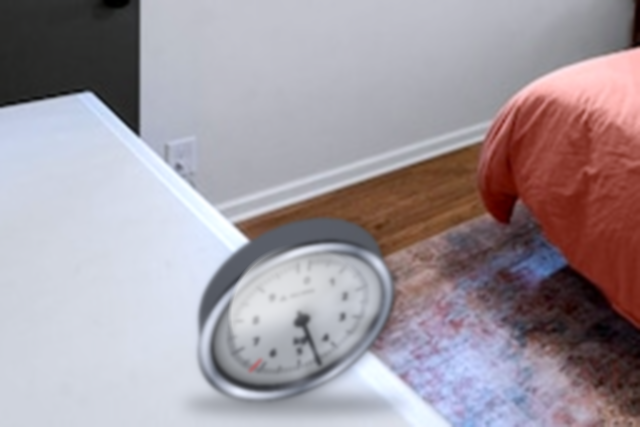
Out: kg 4.5
